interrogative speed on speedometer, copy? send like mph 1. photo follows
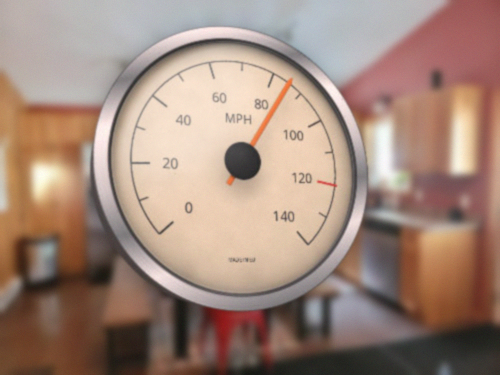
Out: mph 85
